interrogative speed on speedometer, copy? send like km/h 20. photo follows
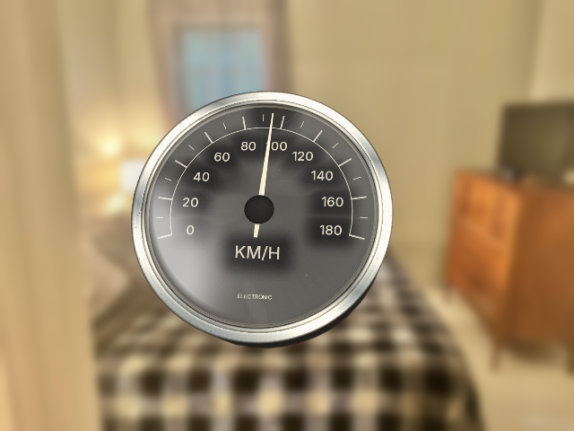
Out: km/h 95
